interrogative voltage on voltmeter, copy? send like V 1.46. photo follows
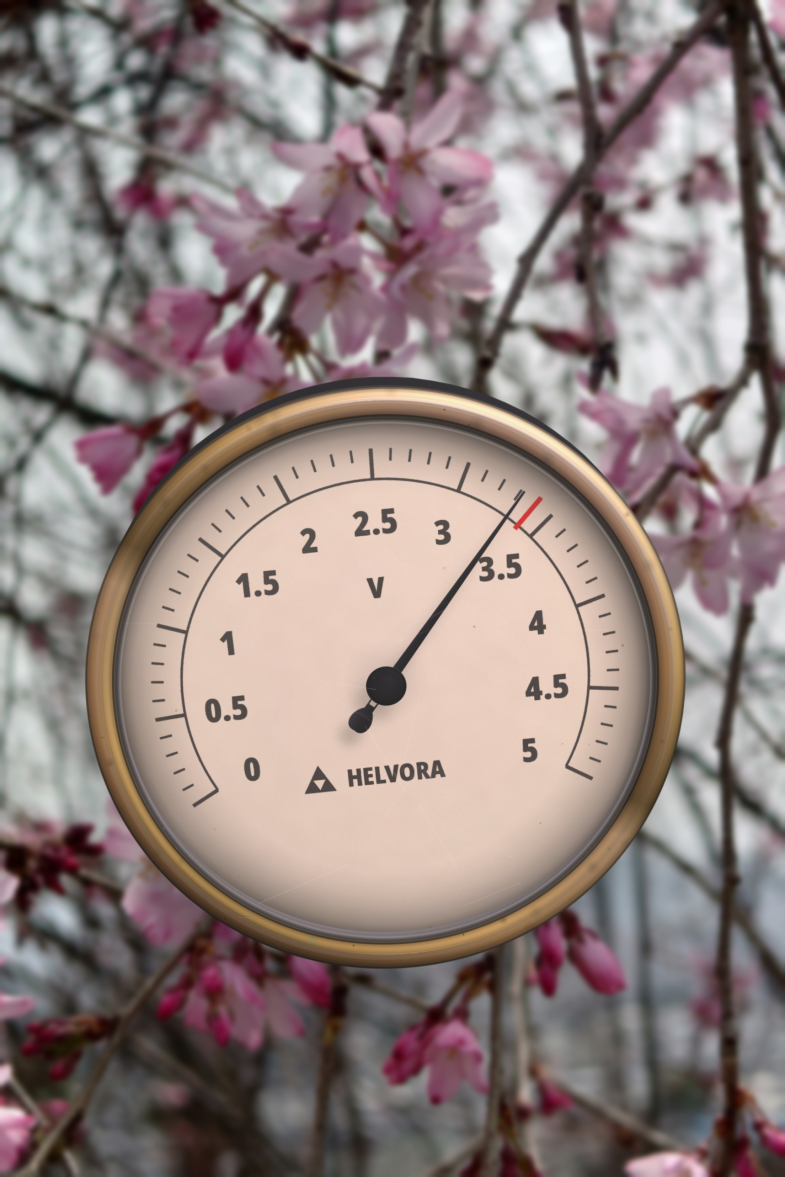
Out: V 3.3
